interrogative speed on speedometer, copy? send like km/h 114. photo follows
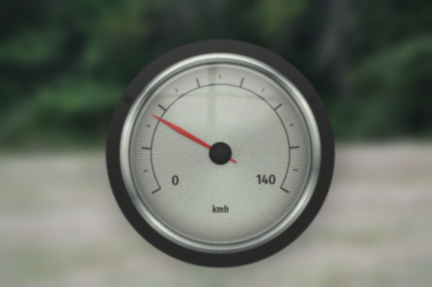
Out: km/h 35
